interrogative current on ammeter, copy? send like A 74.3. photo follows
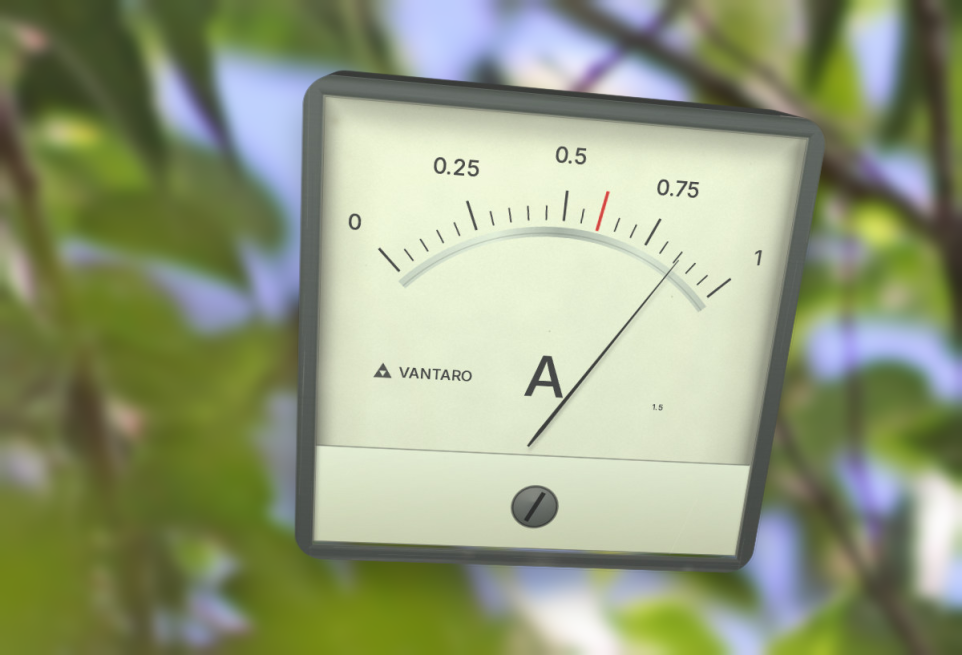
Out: A 0.85
